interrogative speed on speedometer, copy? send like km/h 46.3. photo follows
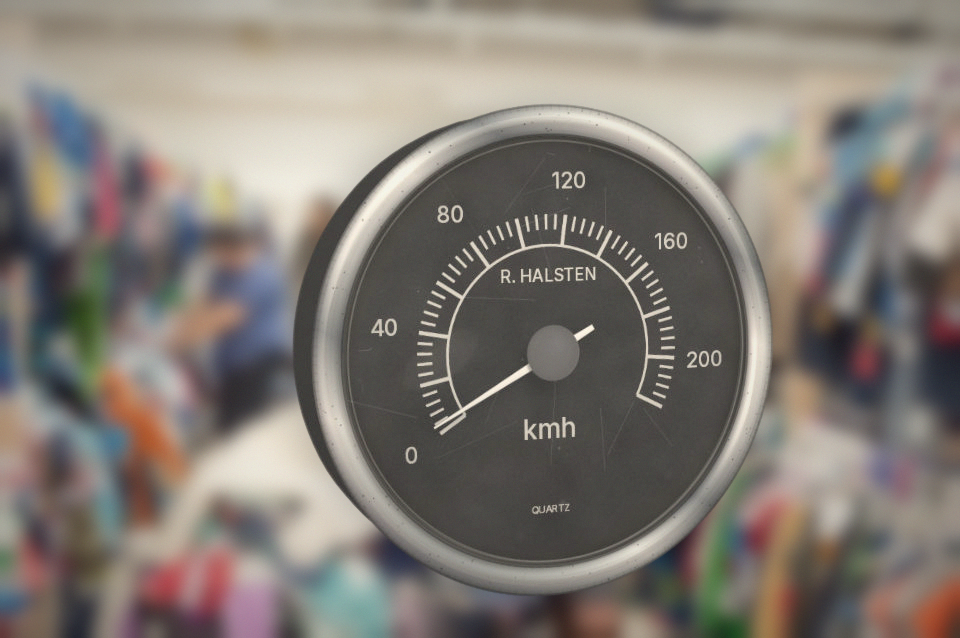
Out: km/h 4
